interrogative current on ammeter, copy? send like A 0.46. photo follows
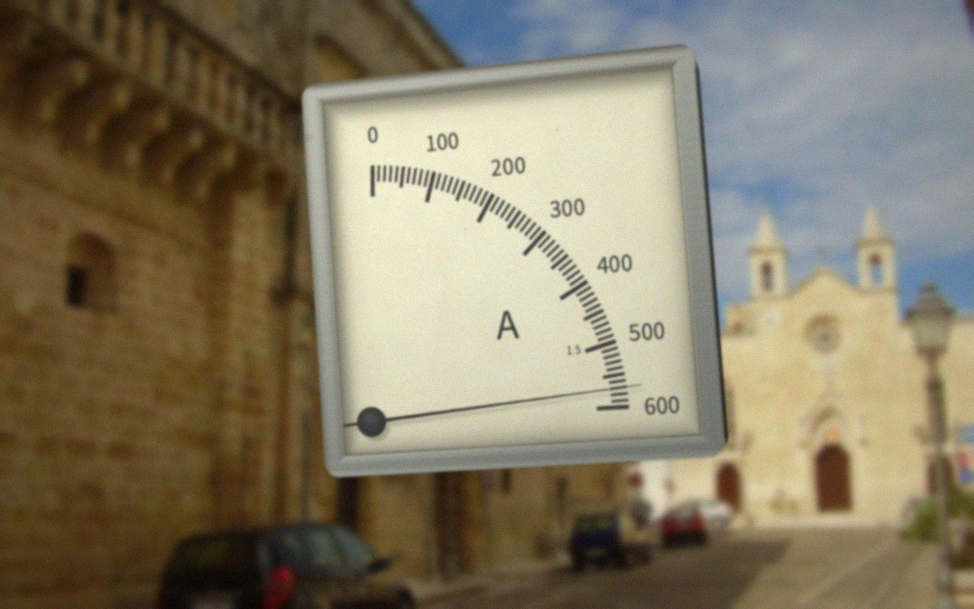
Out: A 570
